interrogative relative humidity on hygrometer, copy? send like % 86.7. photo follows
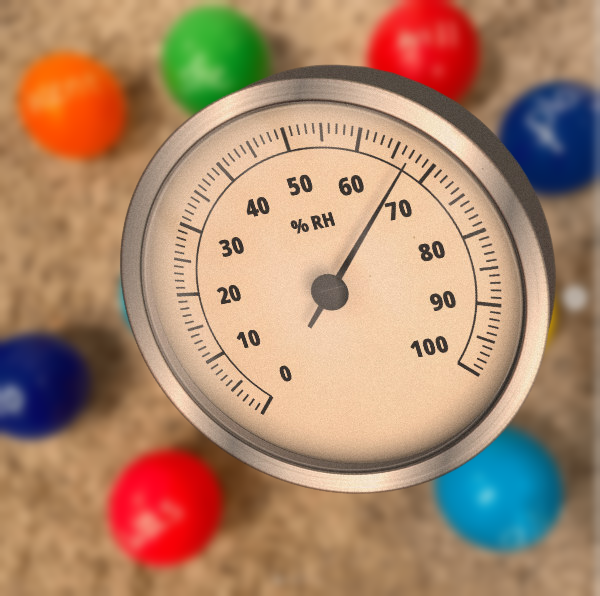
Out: % 67
